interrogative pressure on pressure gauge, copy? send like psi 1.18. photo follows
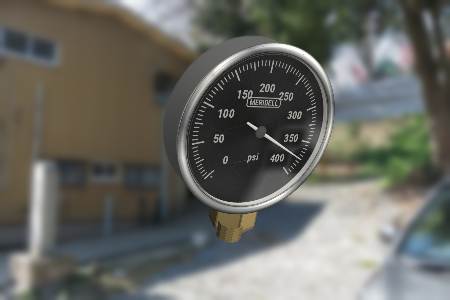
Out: psi 375
